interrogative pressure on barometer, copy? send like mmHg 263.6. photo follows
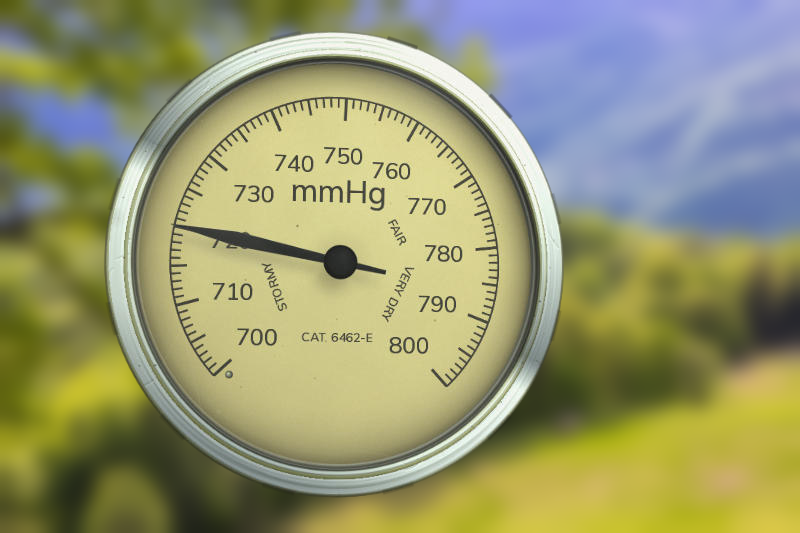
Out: mmHg 720
